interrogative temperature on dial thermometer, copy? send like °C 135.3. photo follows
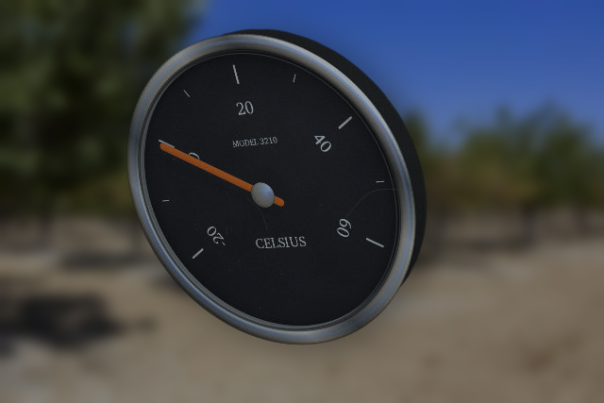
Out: °C 0
